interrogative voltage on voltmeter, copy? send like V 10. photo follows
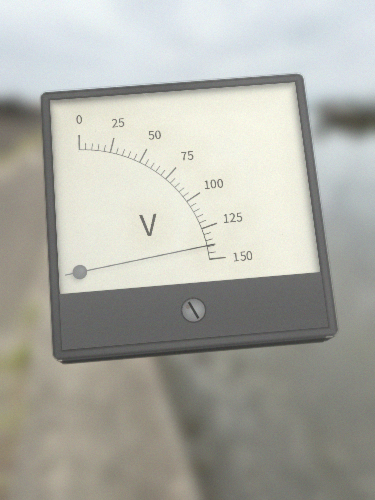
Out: V 140
